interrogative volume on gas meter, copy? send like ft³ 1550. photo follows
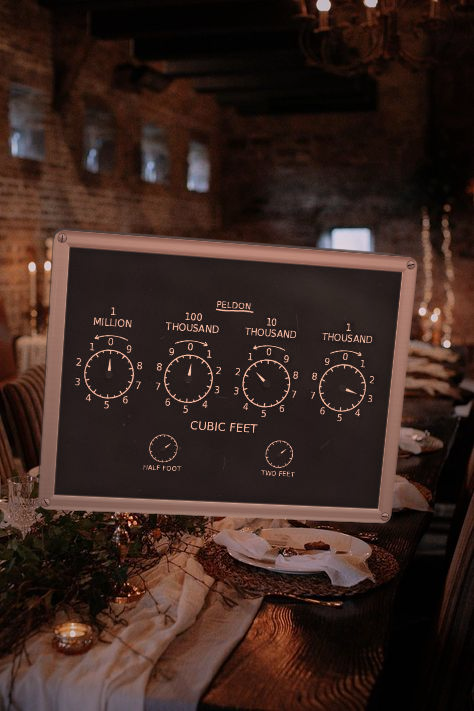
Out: ft³ 1300
